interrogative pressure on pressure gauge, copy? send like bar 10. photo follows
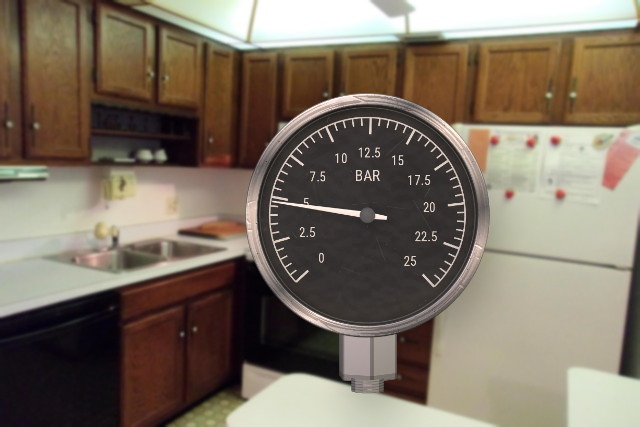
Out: bar 4.75
